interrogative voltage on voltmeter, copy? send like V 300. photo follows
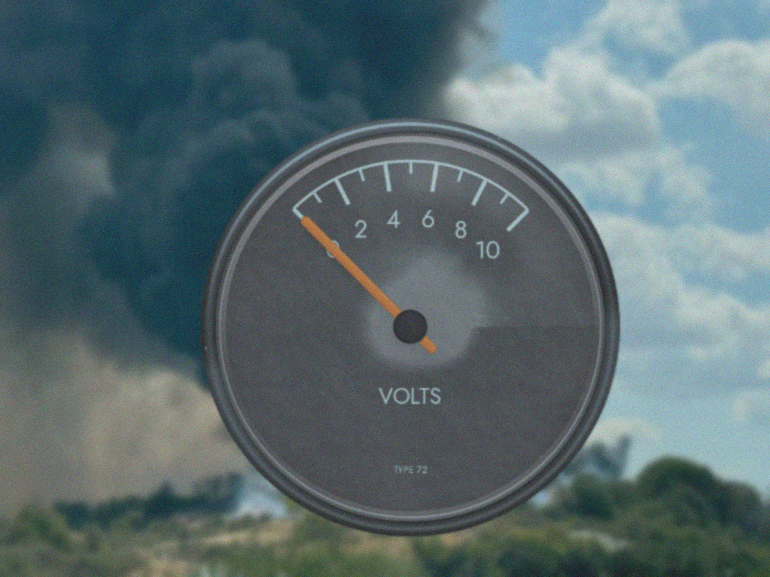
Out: V 0
